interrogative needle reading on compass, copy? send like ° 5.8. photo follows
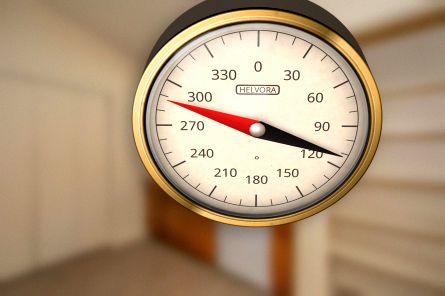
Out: ° 290
